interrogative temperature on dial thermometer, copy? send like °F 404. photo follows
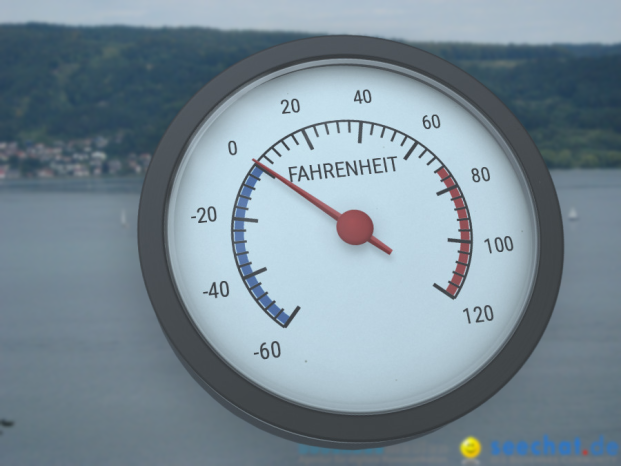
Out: °F 0
